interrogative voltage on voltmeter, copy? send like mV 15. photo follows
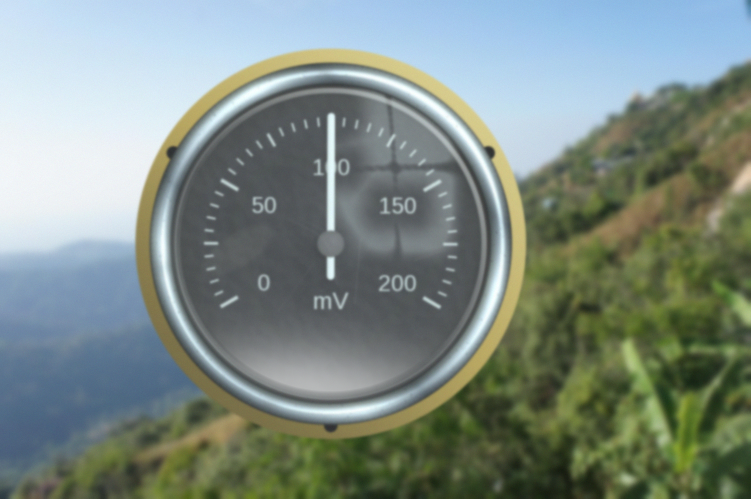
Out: mV 100
